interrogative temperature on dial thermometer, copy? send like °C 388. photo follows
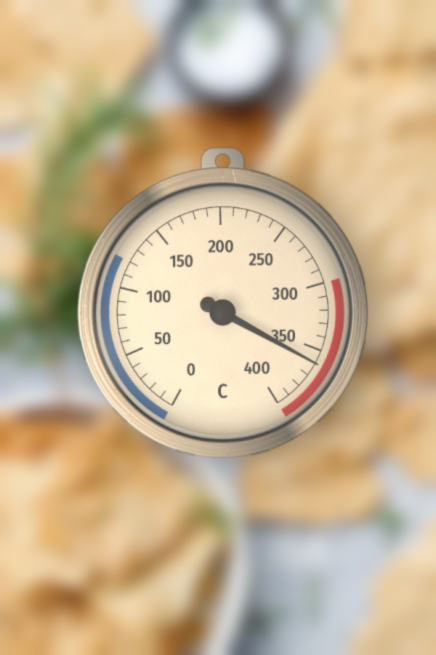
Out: °C 360
